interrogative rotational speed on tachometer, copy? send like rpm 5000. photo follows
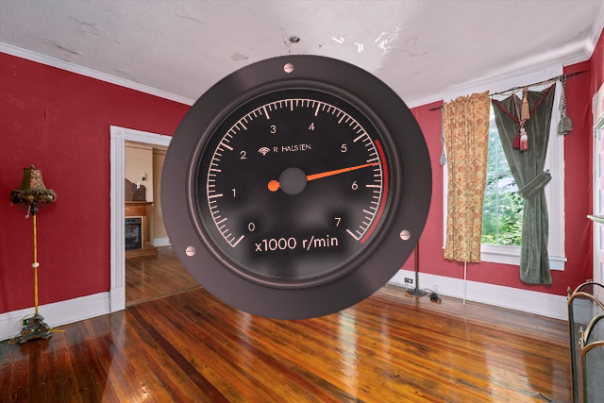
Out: rpm 5600
